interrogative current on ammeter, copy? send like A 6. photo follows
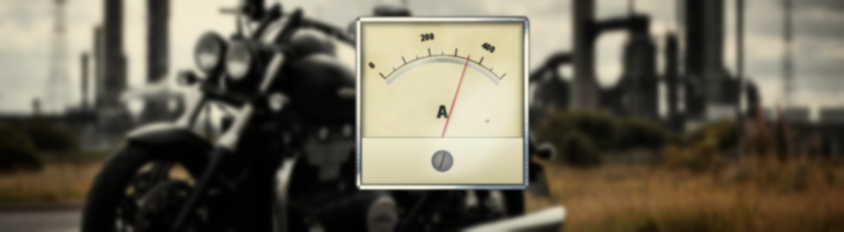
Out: A 350
